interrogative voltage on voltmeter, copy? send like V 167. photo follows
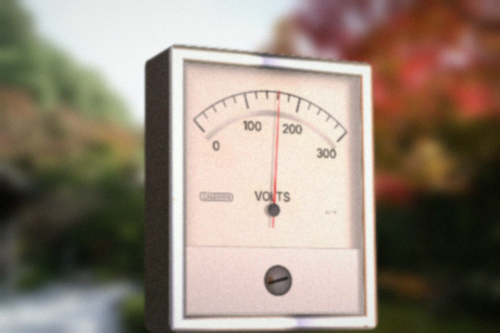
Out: V 160
